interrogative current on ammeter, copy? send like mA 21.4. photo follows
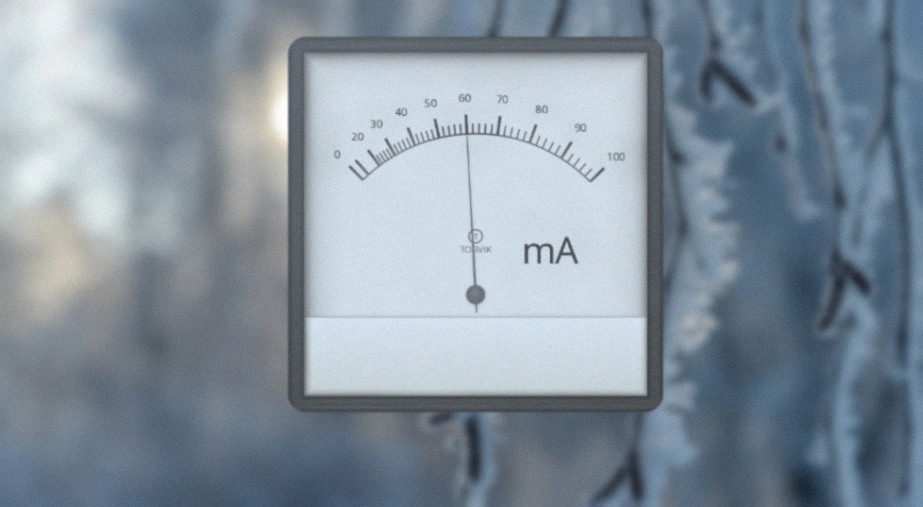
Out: mA 60
